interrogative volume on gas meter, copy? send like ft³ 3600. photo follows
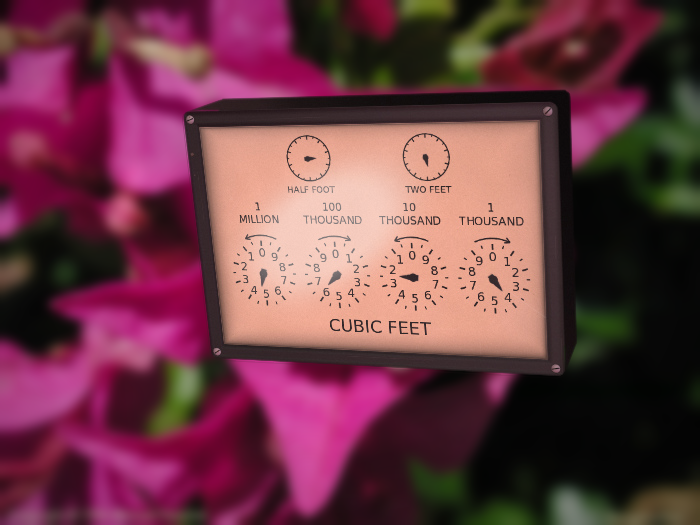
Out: ft³ 462400
